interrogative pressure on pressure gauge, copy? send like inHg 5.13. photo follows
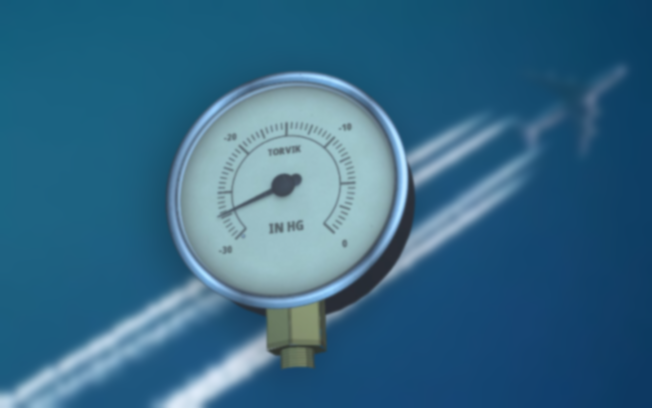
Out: inHg -27.5
